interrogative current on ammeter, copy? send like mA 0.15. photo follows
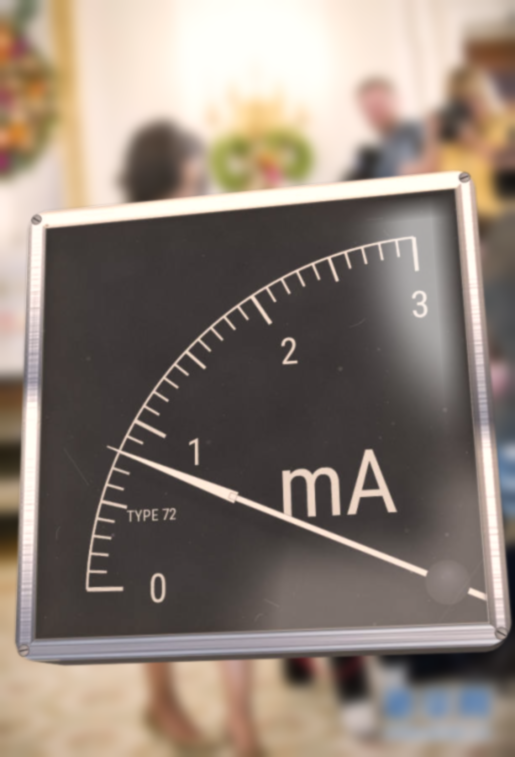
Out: mA 0.8
